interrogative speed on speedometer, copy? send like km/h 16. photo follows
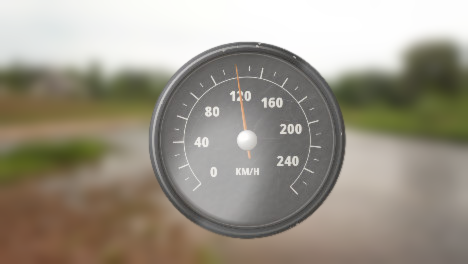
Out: km/h 120
